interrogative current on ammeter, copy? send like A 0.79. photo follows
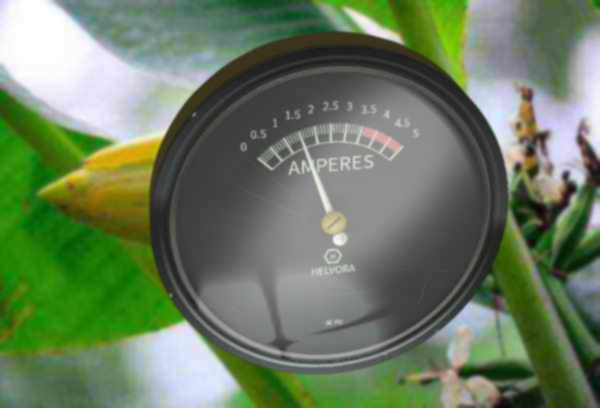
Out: A 1.5
